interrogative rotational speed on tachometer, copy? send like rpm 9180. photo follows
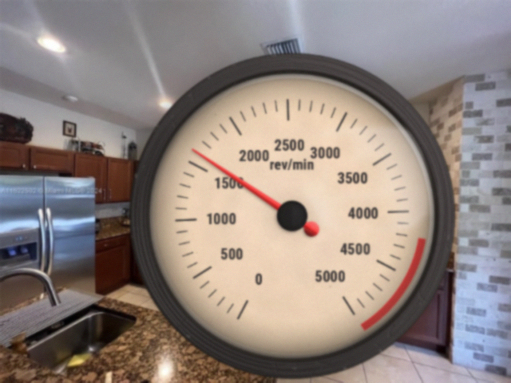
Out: rpm 1600
